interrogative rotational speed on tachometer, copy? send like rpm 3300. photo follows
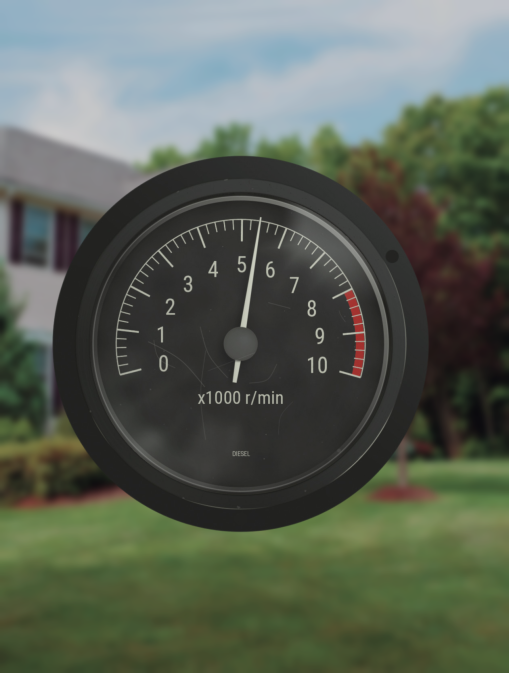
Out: rpm 5400
